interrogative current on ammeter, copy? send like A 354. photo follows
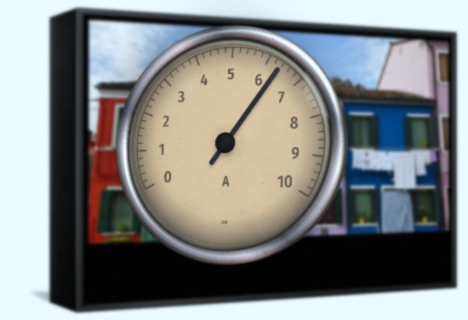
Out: A 6.4
